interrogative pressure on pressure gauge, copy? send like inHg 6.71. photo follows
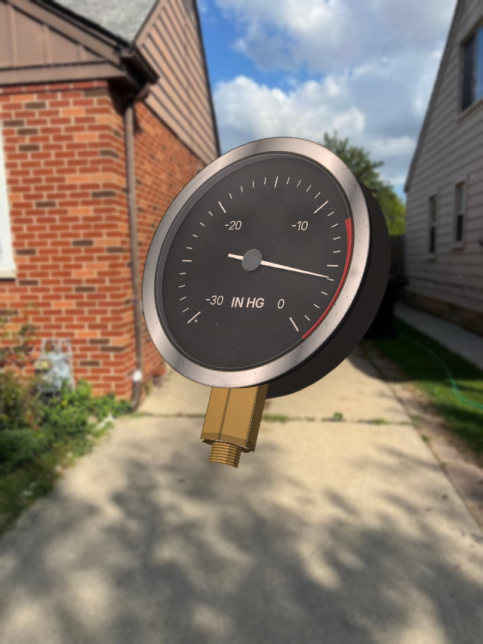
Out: inHg -4
